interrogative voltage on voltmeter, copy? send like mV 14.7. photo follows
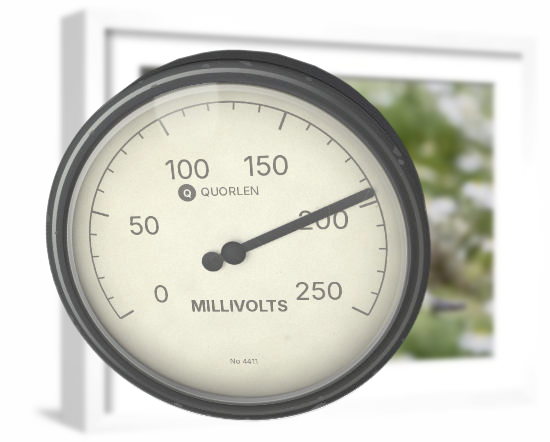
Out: mV 195
